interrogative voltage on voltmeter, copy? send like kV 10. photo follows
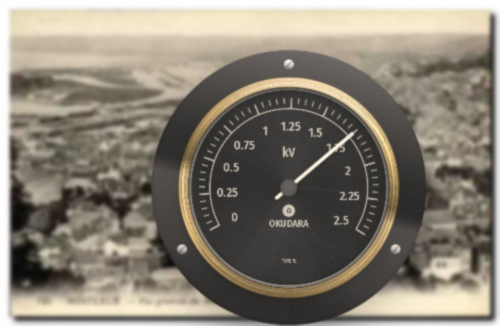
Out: kV 1.75
